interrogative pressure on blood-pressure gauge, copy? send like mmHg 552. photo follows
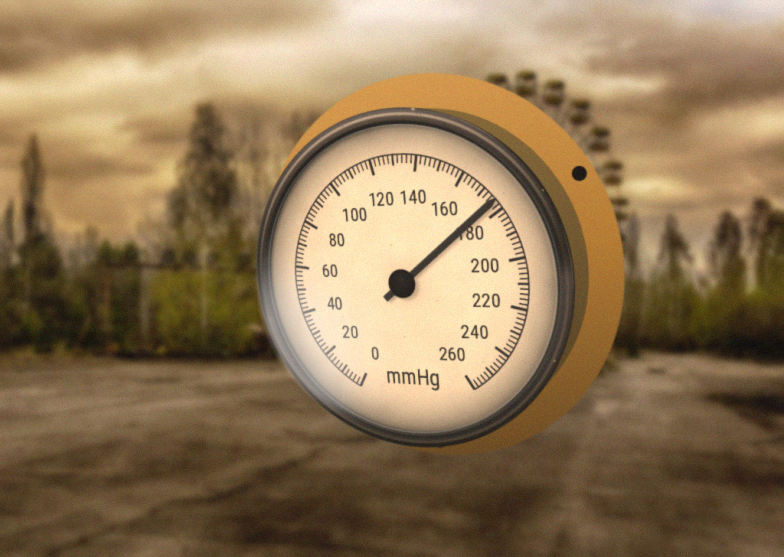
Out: mmHg 176
